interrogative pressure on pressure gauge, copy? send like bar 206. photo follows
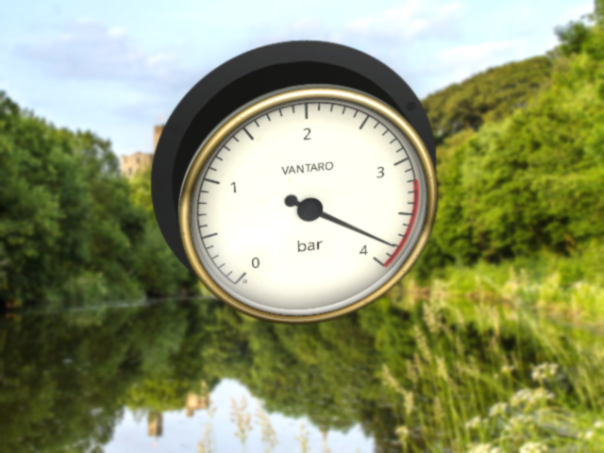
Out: bar 3.8
